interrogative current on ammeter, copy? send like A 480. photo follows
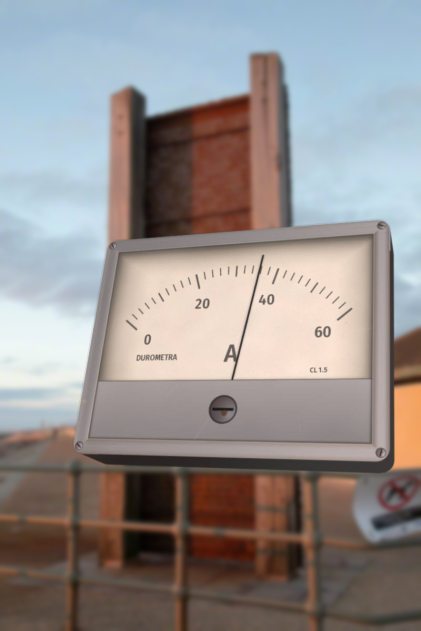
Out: A 36
